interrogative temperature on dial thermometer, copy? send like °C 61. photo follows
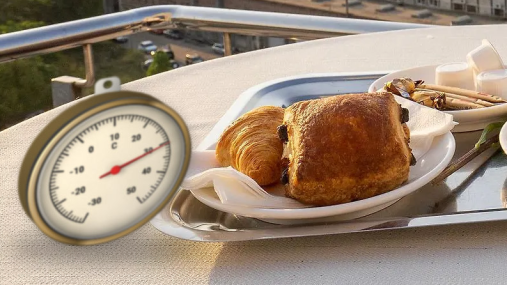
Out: °C 30
